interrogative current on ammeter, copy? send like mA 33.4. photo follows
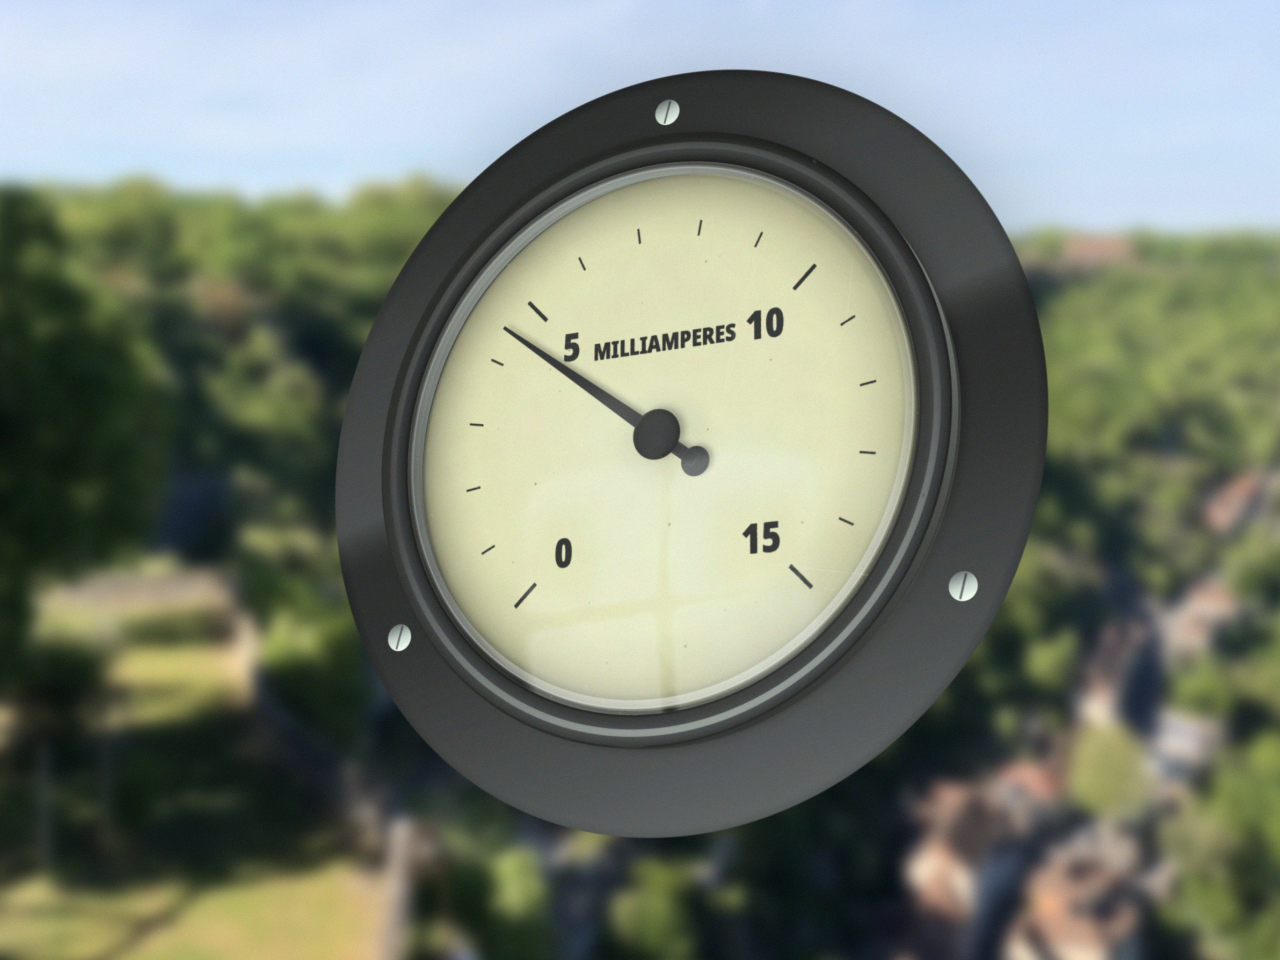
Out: mA 4.5
